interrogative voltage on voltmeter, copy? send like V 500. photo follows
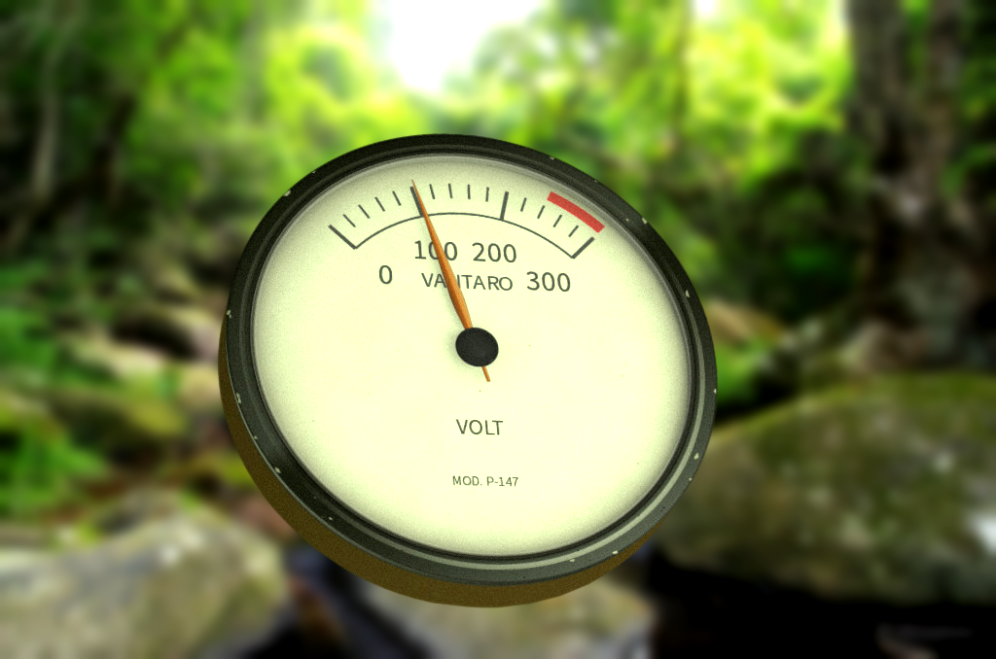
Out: V 100
